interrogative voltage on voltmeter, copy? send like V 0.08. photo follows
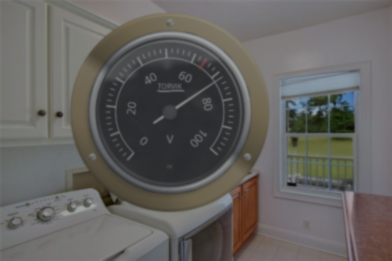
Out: V 72
